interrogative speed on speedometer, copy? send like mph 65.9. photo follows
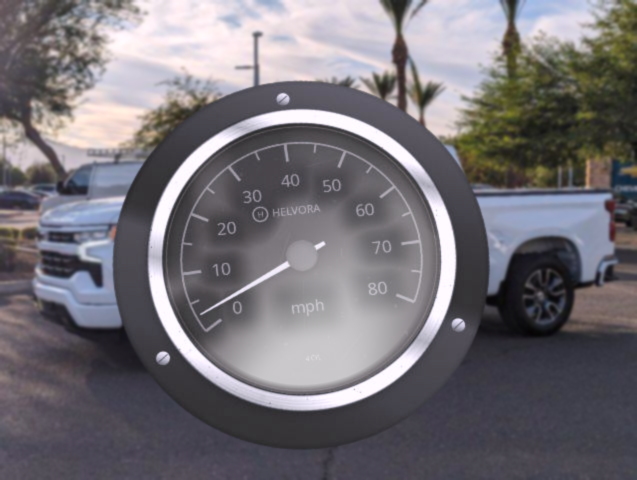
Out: mph 2.5
